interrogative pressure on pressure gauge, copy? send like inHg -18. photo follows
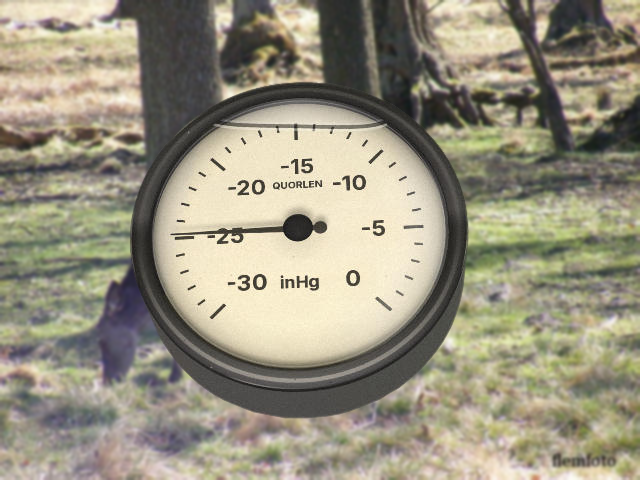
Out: inHg -25
